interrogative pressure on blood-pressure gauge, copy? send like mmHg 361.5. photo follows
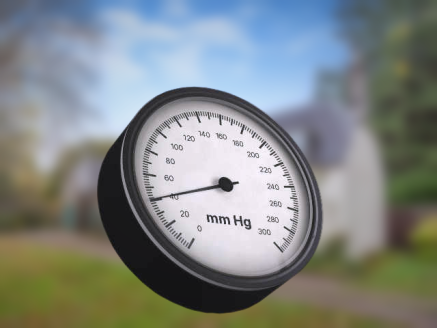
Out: mmHg 40
